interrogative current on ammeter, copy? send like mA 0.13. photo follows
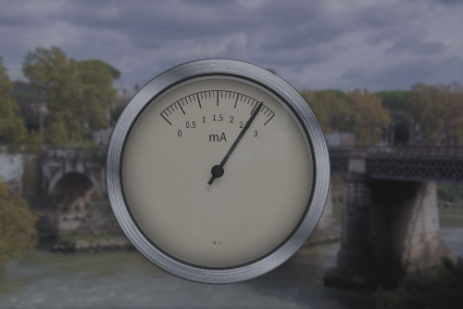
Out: mA 2.6
